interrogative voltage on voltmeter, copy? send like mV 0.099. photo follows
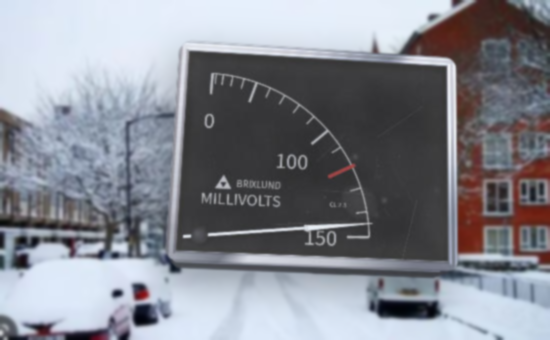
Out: mV 145
